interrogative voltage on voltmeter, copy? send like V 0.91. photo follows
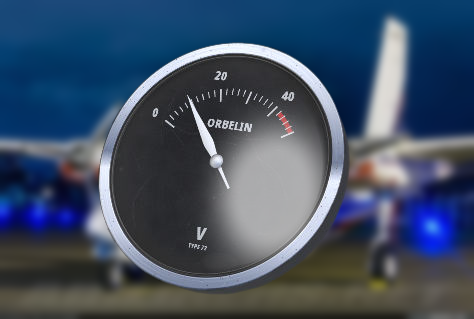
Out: V 10
